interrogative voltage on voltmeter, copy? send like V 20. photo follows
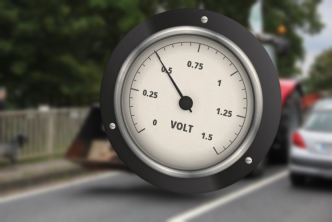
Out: V 0.5
